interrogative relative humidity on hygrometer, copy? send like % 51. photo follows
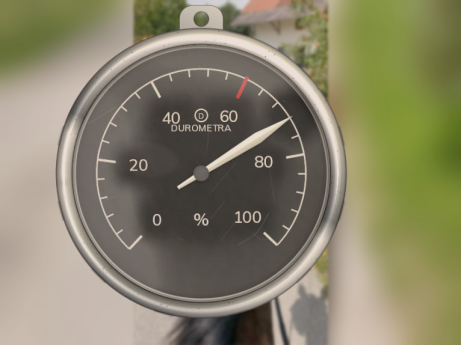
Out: % 72
